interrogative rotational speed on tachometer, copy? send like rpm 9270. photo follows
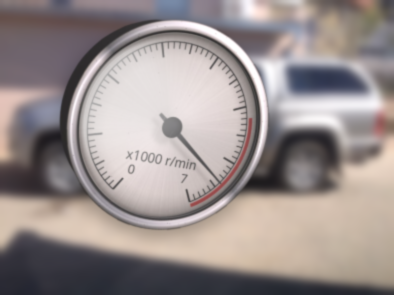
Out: rpm 6400
